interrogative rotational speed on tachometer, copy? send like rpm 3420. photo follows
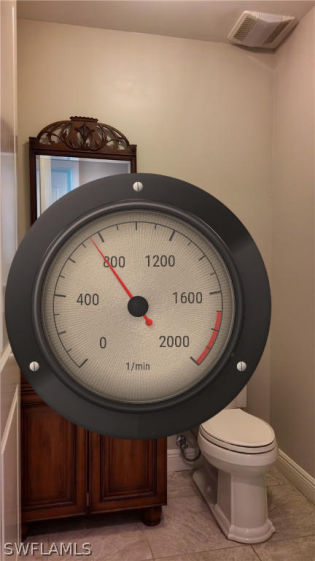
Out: rpm 750
